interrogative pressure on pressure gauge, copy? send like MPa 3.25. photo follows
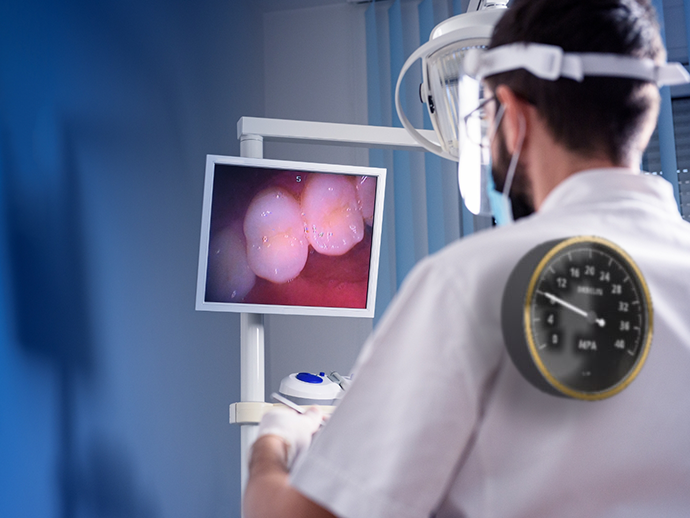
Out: MPa 8
